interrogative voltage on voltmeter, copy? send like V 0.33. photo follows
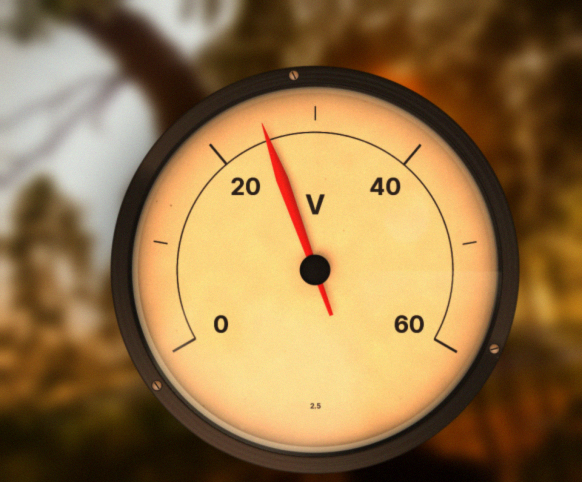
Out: V 25
